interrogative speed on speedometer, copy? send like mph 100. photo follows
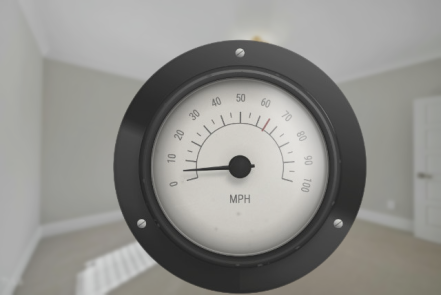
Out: mph 5
